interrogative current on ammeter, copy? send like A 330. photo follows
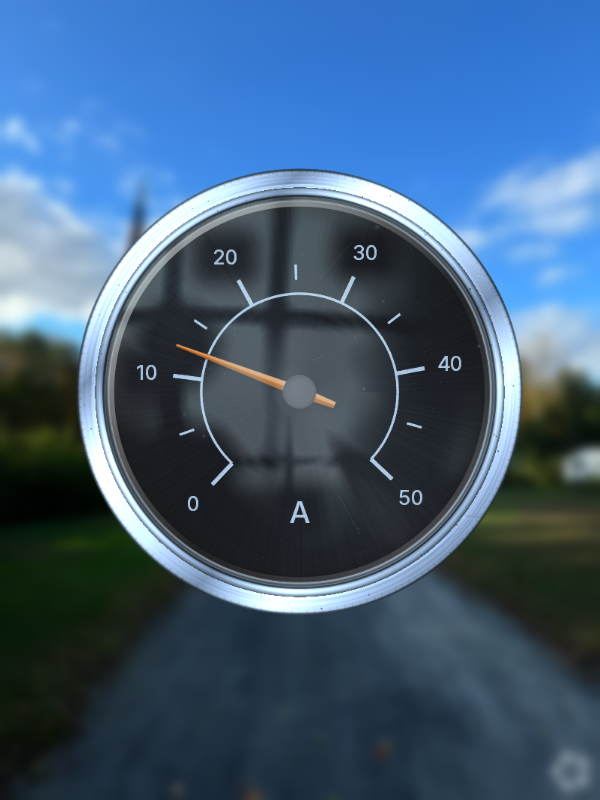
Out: A 12.5
